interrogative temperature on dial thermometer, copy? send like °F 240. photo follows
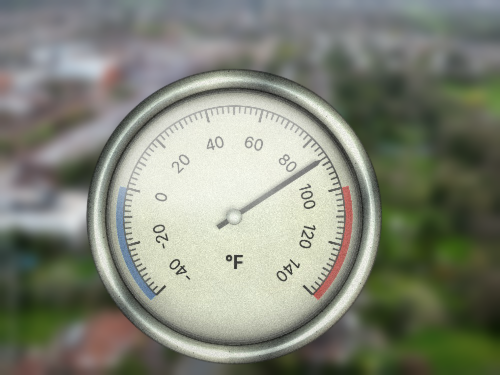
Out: °F 88
